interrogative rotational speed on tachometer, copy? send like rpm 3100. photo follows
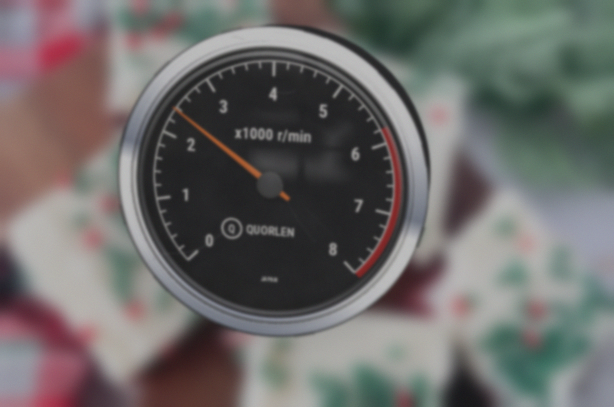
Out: rpm 2400
